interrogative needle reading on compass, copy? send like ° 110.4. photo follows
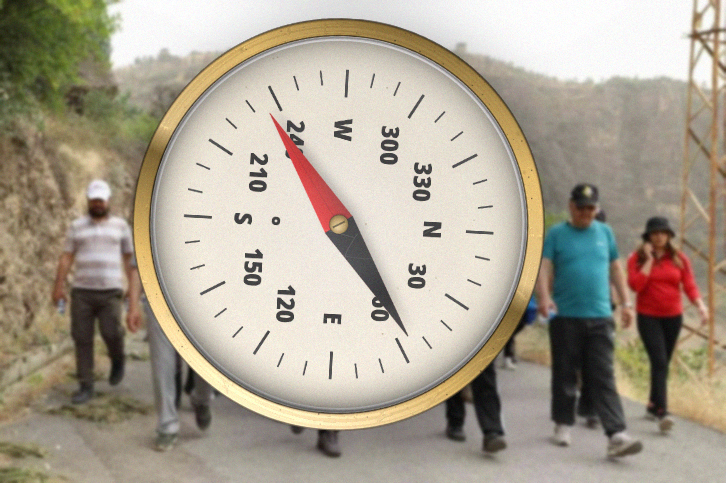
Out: ° 235
